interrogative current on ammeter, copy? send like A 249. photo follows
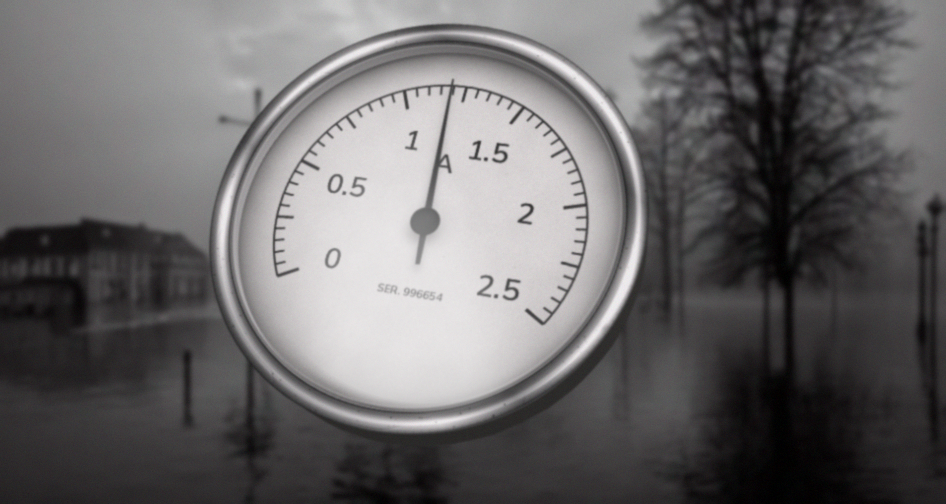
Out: A 1.2
